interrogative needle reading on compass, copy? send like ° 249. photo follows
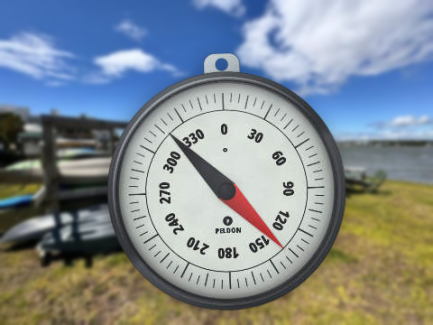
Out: ° 137.5
